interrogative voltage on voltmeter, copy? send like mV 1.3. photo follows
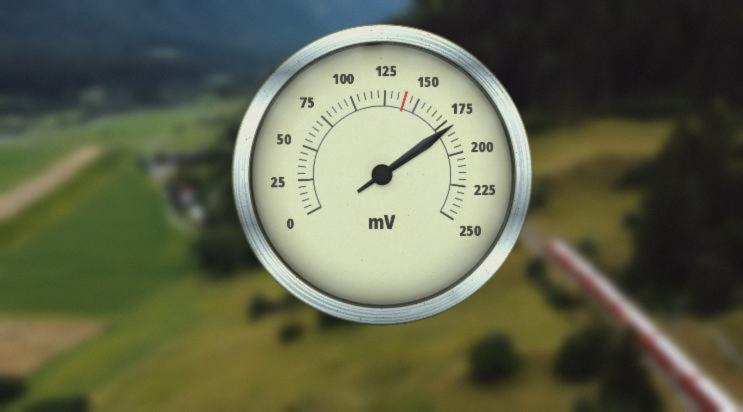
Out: mV 180
